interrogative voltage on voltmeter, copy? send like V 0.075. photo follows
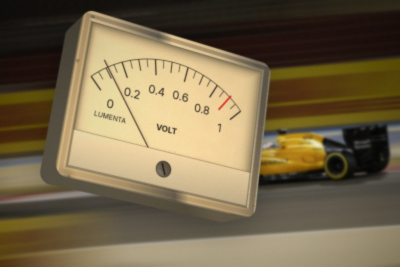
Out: V 0.1
